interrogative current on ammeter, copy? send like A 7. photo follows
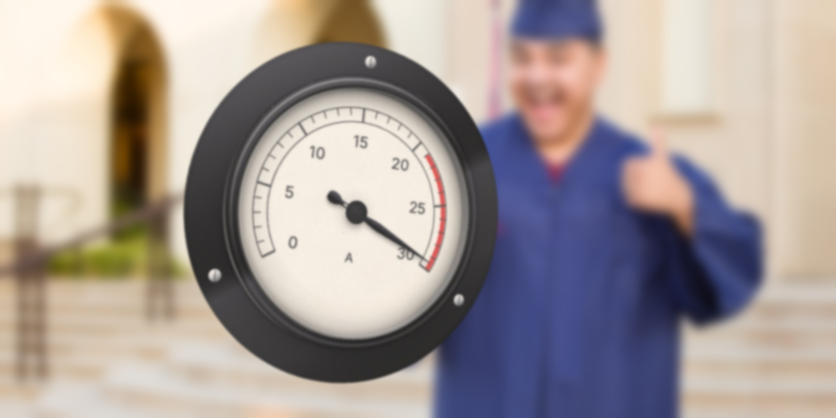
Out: A 29.5
